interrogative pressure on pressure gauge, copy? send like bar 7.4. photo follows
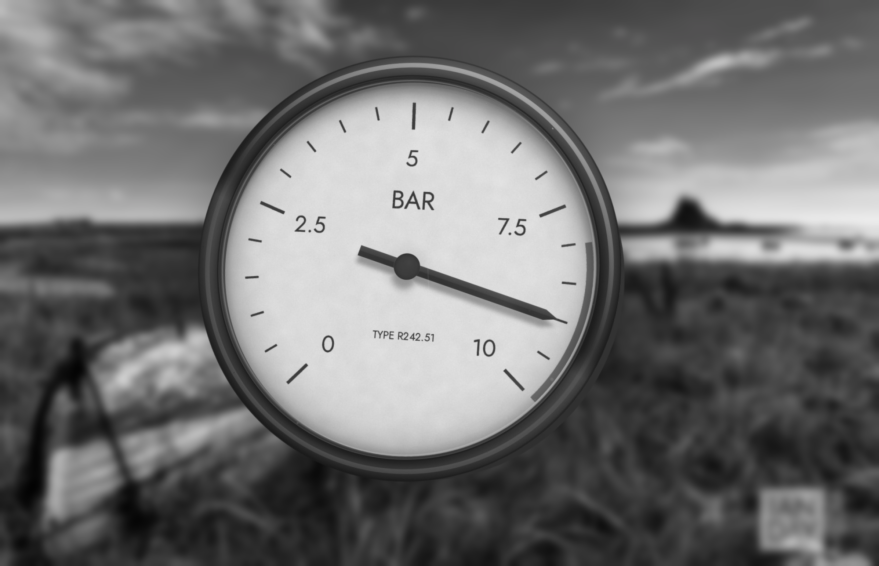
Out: bar 9
